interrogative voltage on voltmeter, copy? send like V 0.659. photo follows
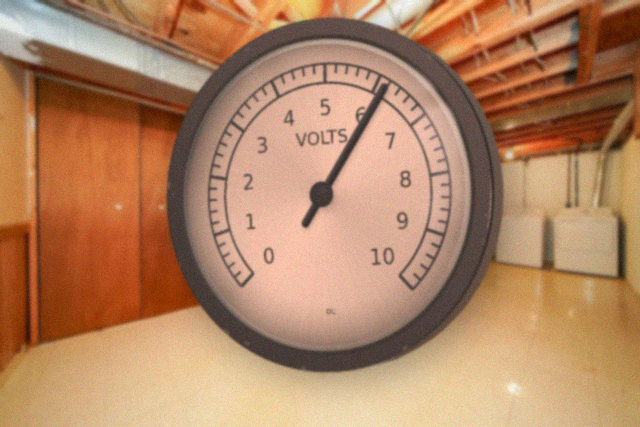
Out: V 6.2
